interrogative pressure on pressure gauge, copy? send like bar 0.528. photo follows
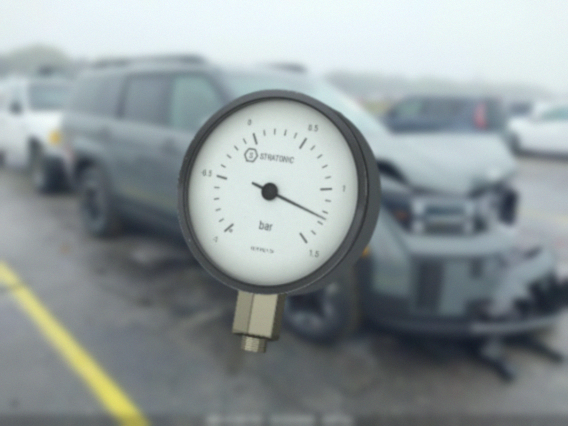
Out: bar 1.25
